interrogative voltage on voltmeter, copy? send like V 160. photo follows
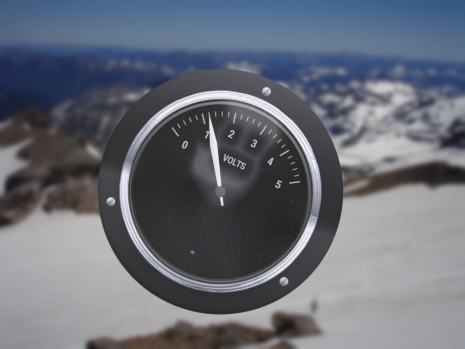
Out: V 1.2
